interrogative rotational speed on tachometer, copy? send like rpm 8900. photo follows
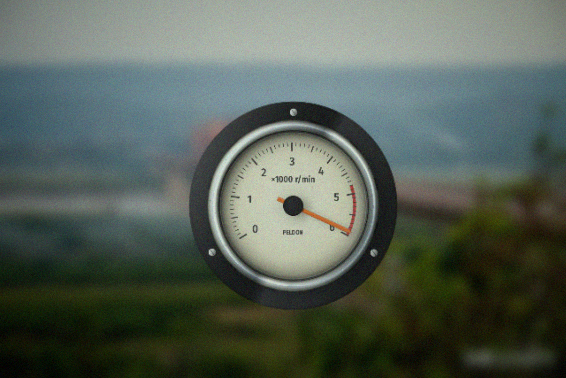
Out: rpm 5900
